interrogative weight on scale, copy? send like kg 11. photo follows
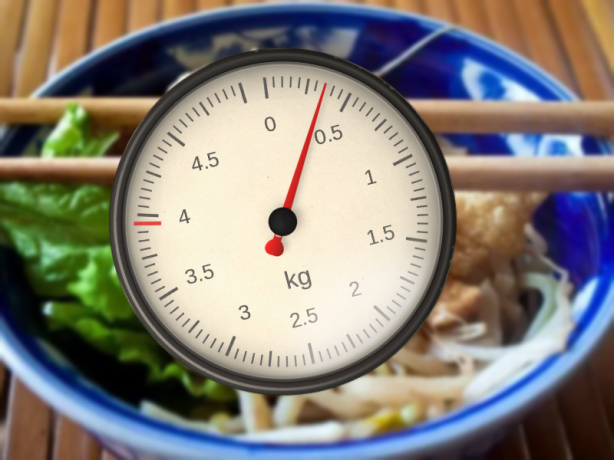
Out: kg 0.35
